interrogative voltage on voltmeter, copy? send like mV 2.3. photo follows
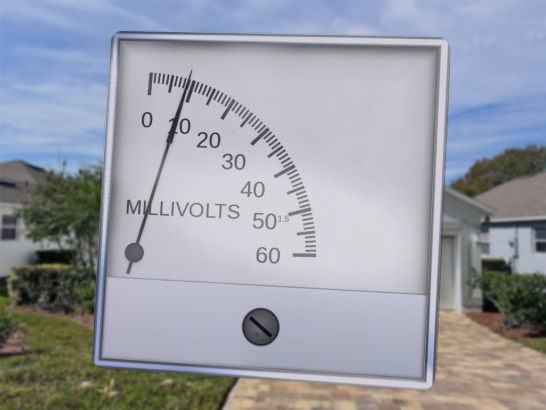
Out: mV 9
